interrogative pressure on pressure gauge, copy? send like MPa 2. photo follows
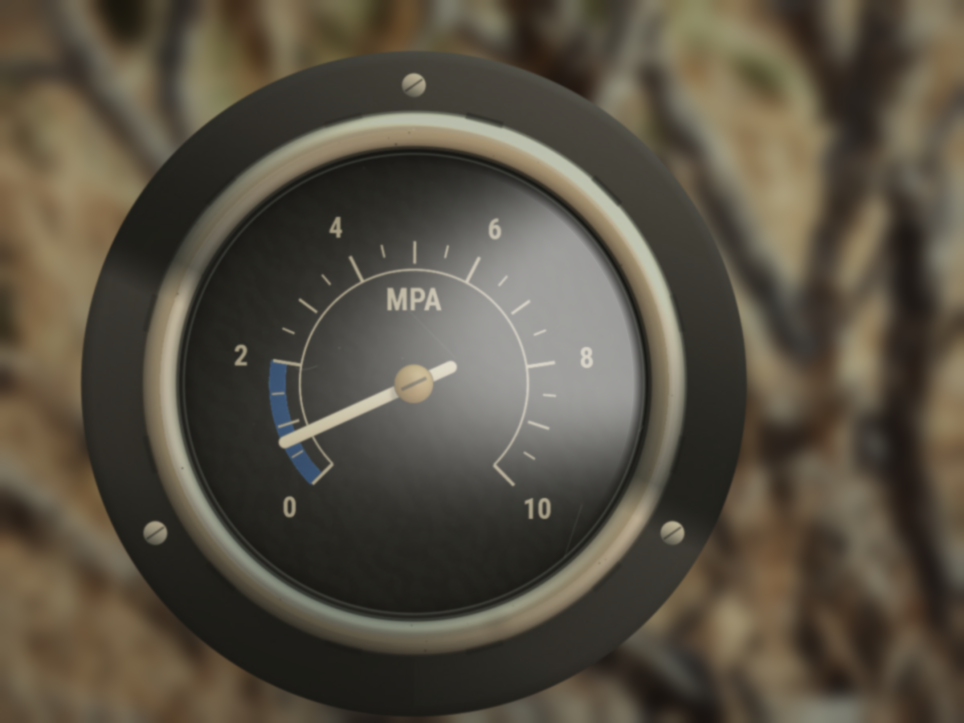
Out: MPa 0.75
